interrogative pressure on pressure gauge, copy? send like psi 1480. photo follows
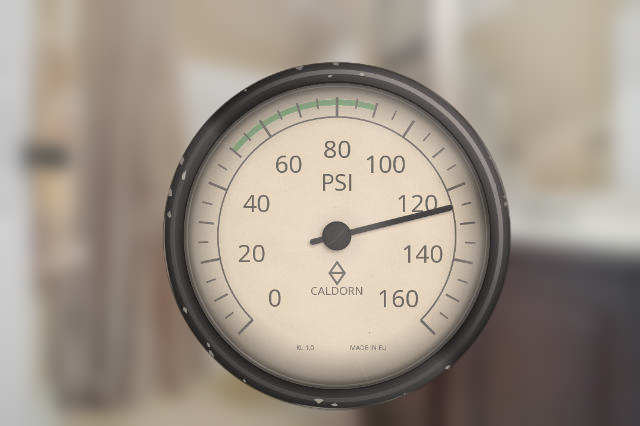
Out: psi 125
